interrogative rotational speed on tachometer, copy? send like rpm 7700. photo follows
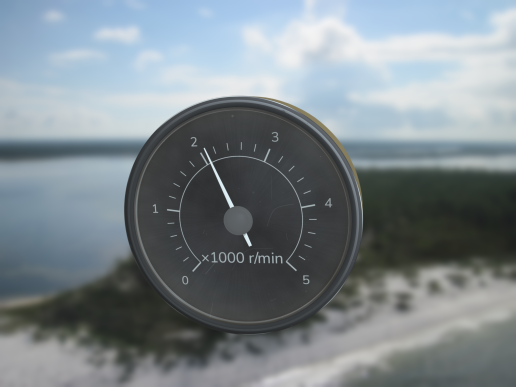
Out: rpm 2100
